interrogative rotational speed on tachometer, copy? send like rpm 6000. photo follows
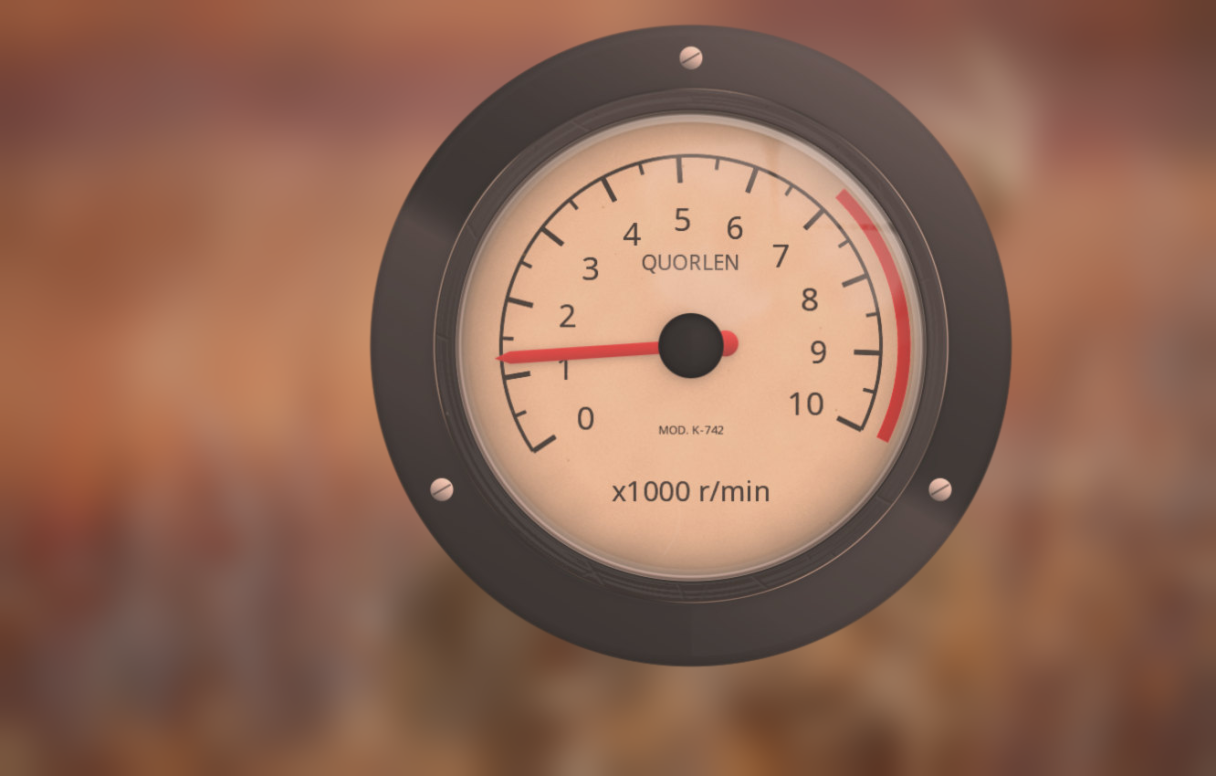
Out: rpm 1250
